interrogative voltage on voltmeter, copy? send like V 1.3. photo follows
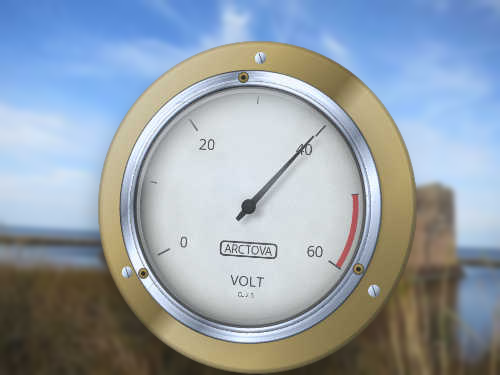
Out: V 40
